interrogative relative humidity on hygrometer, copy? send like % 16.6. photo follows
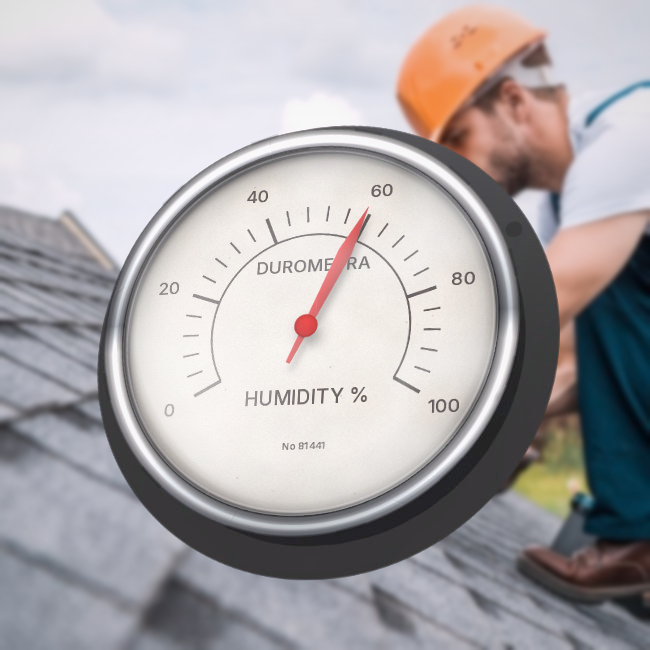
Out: % 60
